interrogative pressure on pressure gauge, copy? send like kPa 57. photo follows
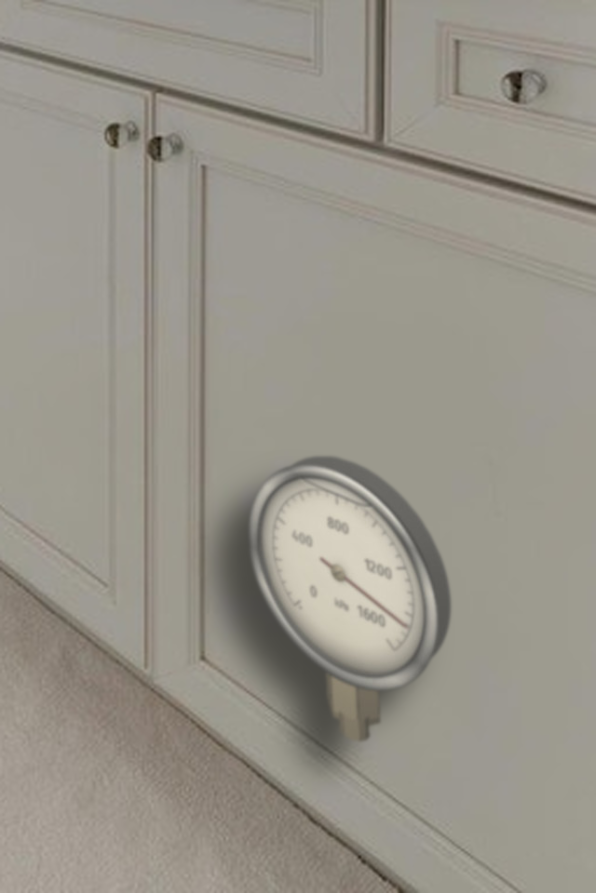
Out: kPa 1450
